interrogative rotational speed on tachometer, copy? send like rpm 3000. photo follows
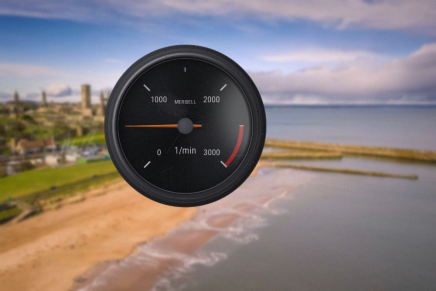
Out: rpm 500
